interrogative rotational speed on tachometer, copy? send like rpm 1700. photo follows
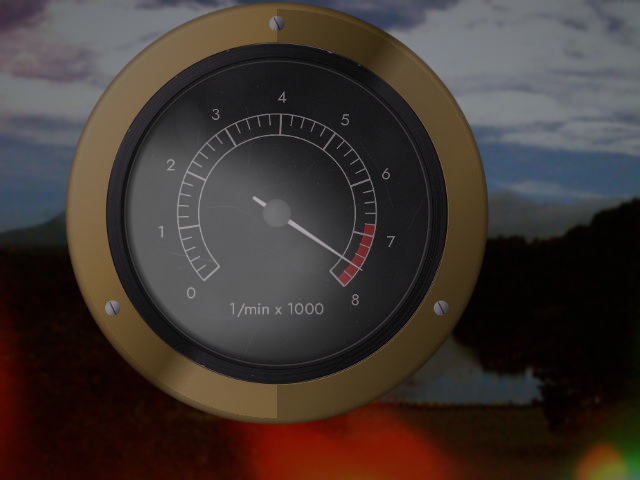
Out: rpm 7600
